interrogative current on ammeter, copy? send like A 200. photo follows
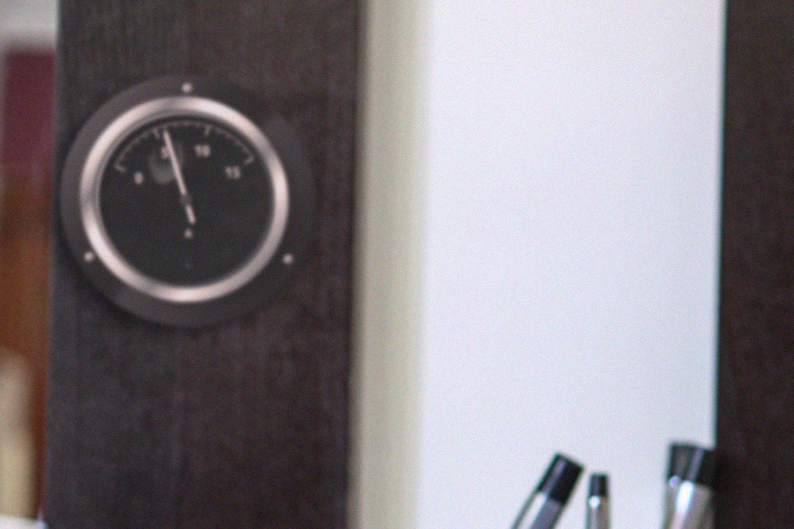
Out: A 6
